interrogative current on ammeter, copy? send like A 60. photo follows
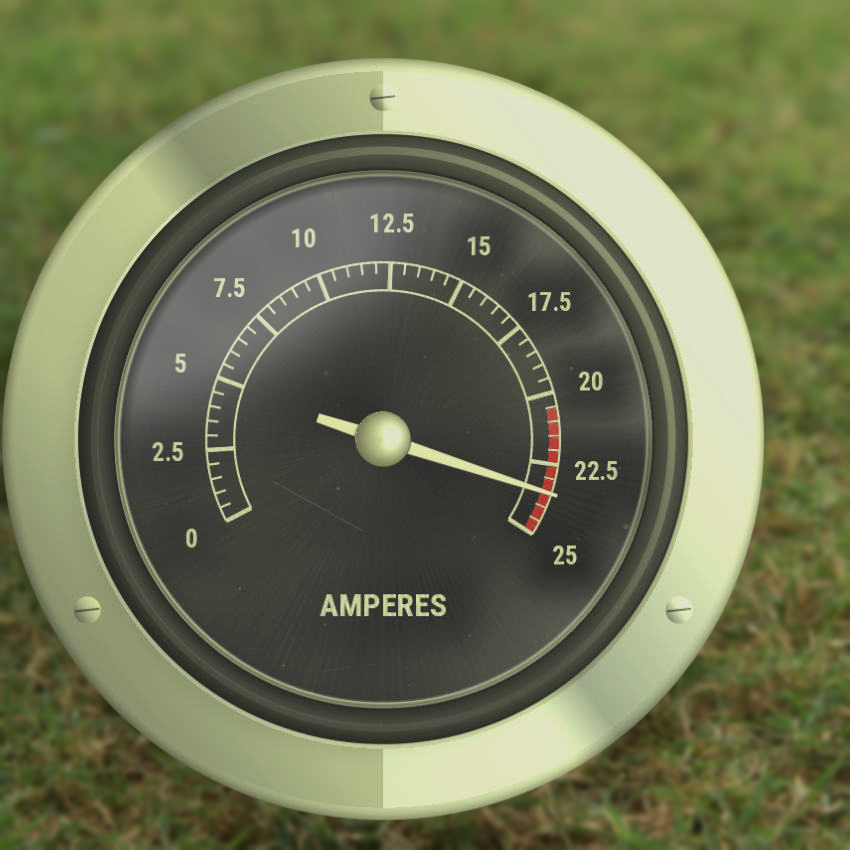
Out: A 23.5
